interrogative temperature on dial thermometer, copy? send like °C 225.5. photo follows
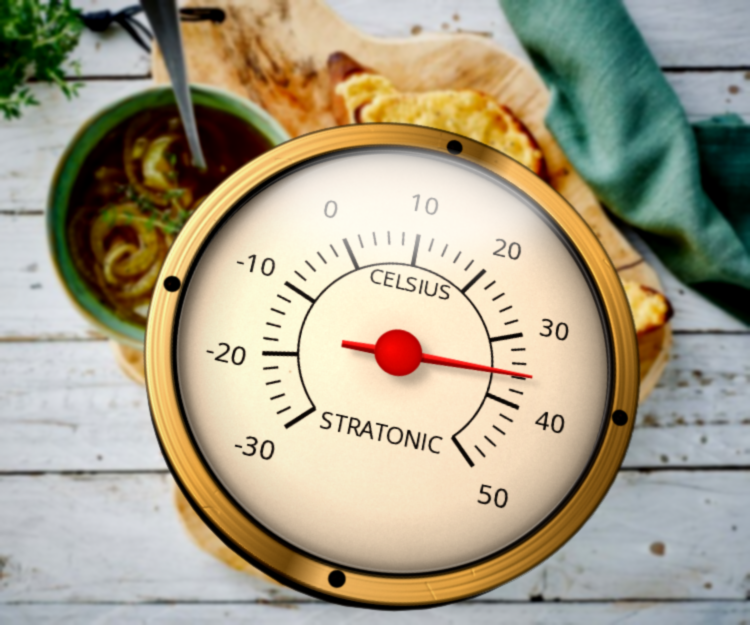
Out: °C 36
